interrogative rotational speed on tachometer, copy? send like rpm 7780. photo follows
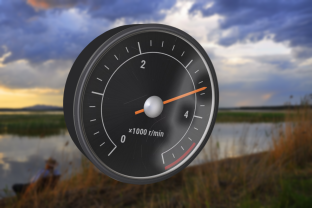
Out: rpm 3500
